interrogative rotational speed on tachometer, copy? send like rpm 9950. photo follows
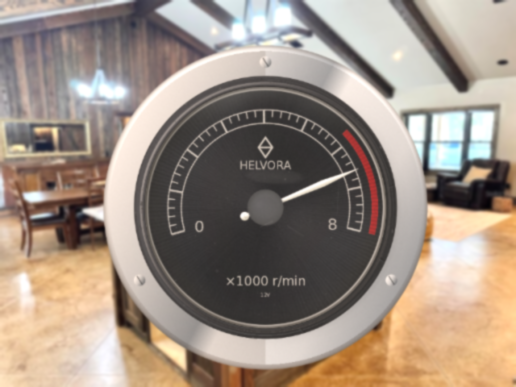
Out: rpm 6600
